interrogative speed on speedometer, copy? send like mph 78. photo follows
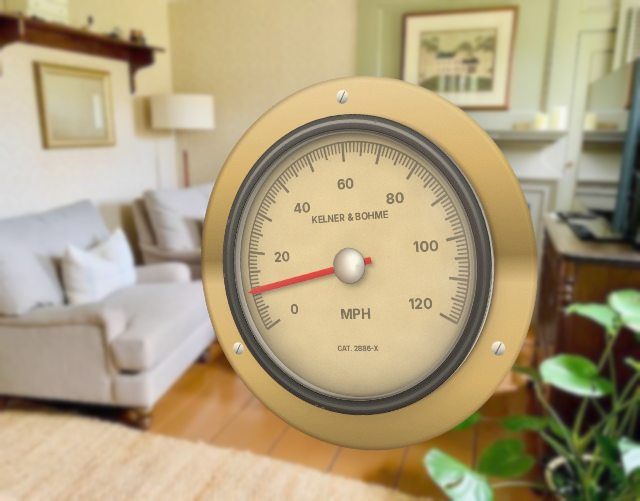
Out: mph 10
